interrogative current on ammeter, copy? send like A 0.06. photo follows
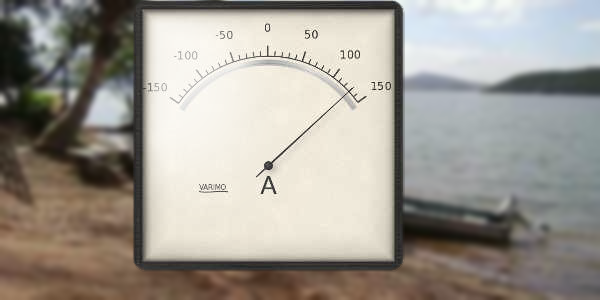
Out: A 130
